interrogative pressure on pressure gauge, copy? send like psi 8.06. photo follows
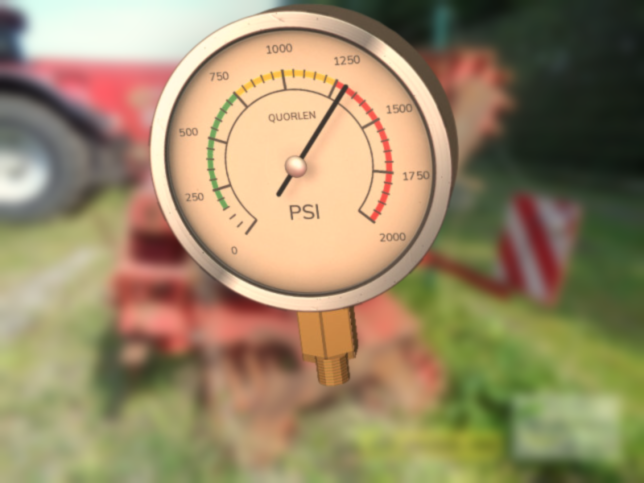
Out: psi 1300
